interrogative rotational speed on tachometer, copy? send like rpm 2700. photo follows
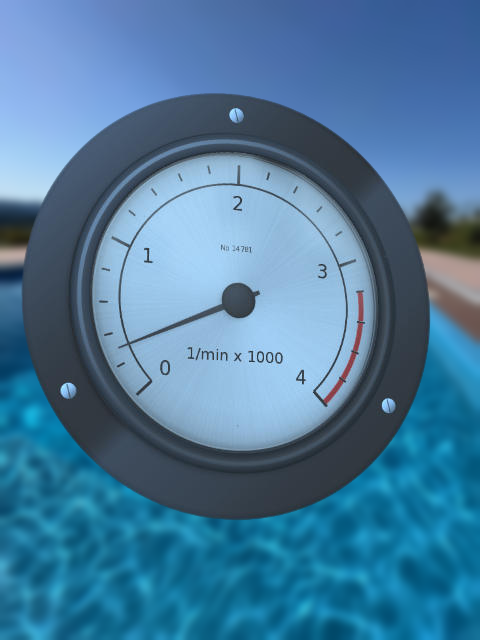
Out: rpm 300
